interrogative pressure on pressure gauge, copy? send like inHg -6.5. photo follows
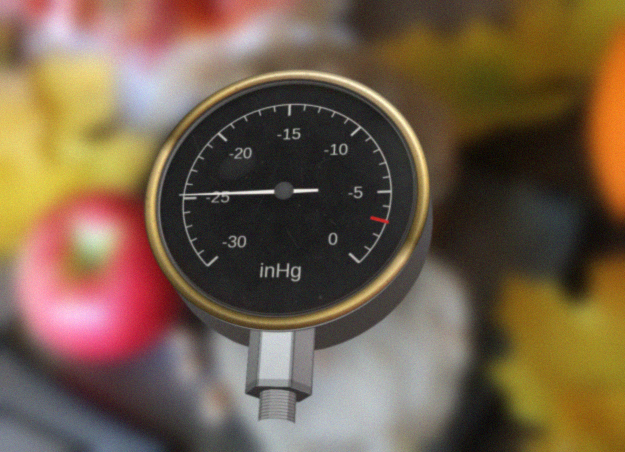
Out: inHg -25
